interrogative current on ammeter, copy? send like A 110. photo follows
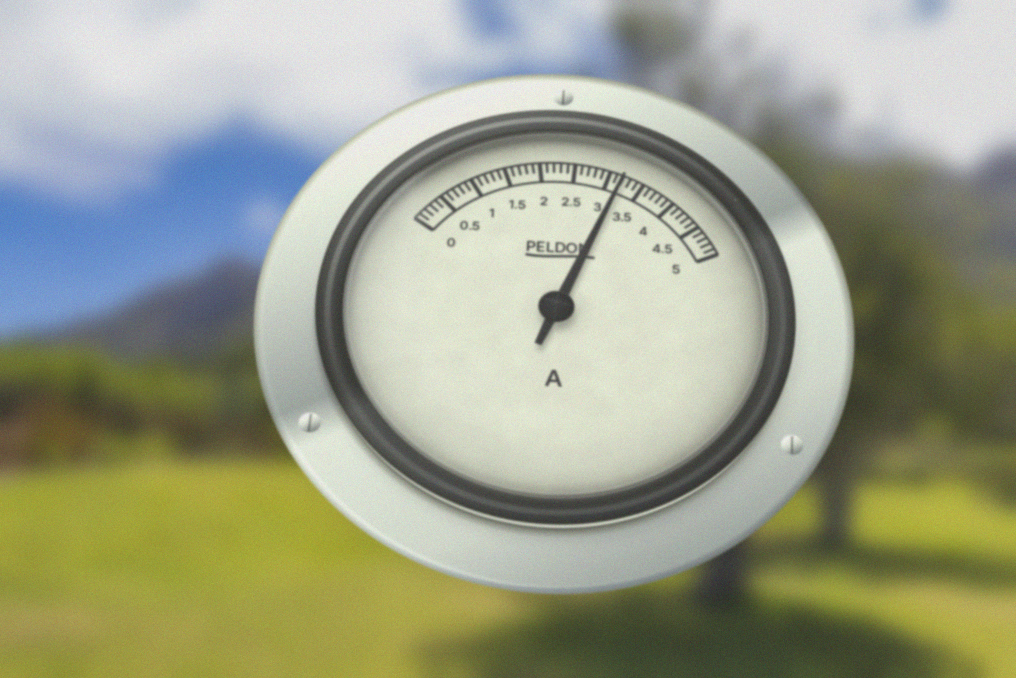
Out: A 3.2
